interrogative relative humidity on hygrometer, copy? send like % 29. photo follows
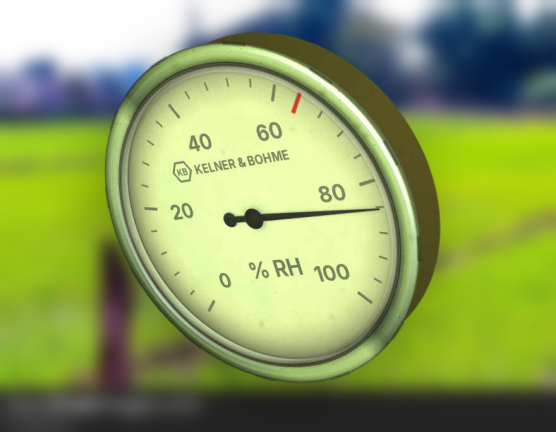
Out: % 84
